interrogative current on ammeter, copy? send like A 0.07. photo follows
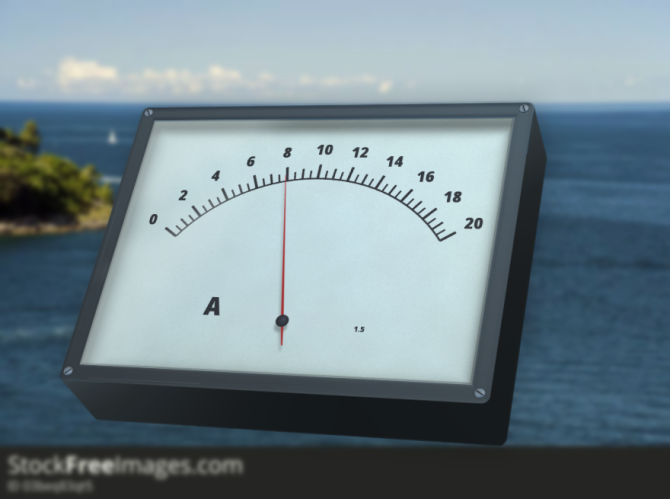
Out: A 8
